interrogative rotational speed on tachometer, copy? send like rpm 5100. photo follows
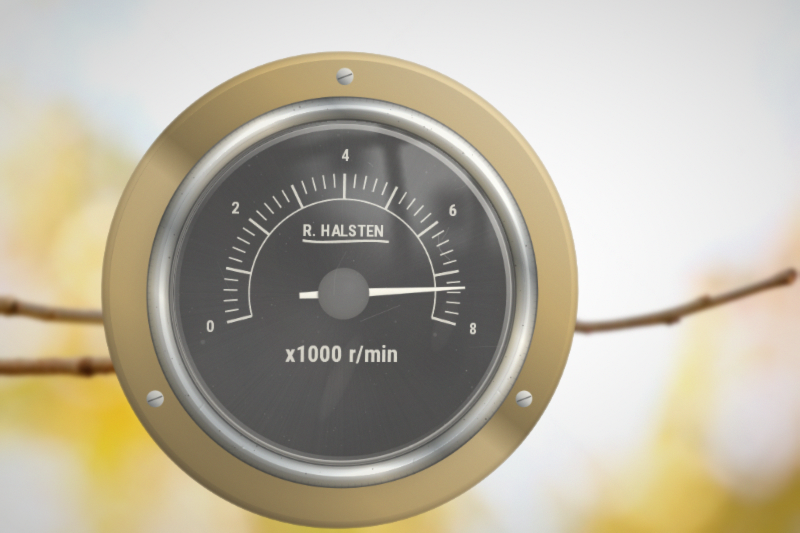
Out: rpm 7300
